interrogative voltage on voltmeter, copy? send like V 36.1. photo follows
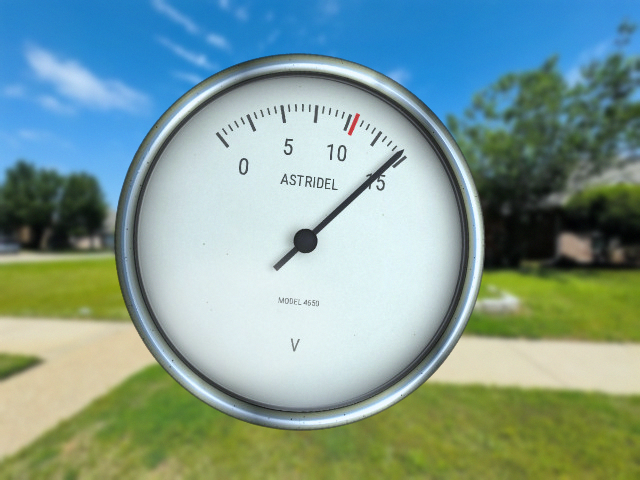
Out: V 14.5
